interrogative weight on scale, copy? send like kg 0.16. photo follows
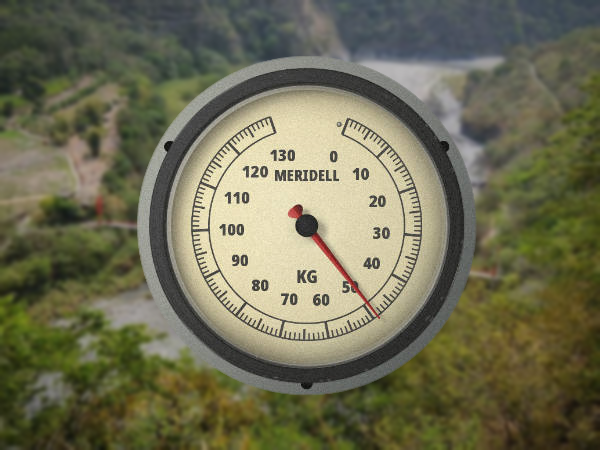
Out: kg 49
